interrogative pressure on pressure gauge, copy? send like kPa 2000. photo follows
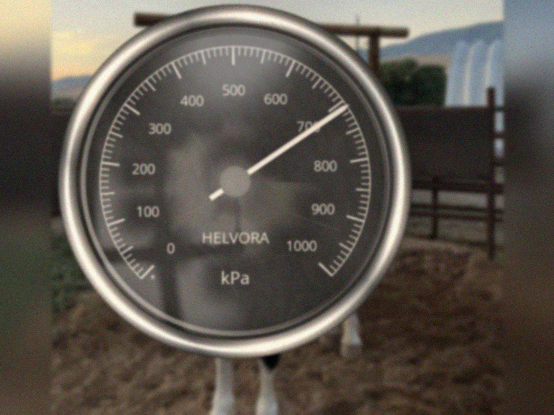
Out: kPa 710
